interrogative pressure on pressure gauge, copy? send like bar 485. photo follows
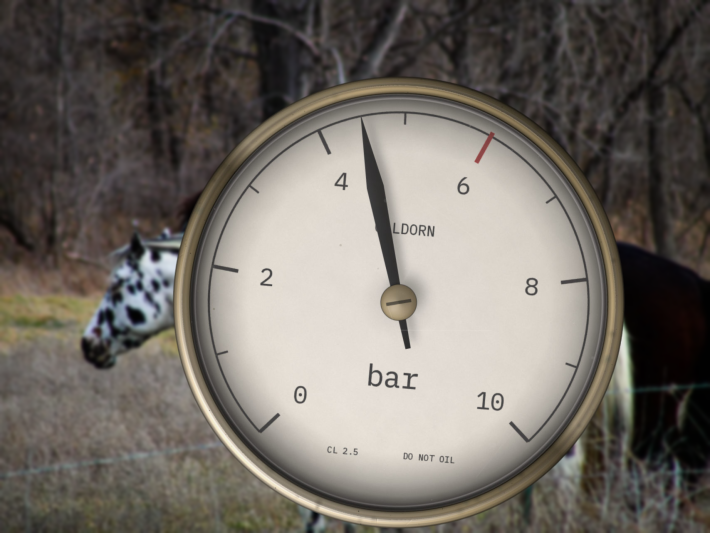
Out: bar 4.5
